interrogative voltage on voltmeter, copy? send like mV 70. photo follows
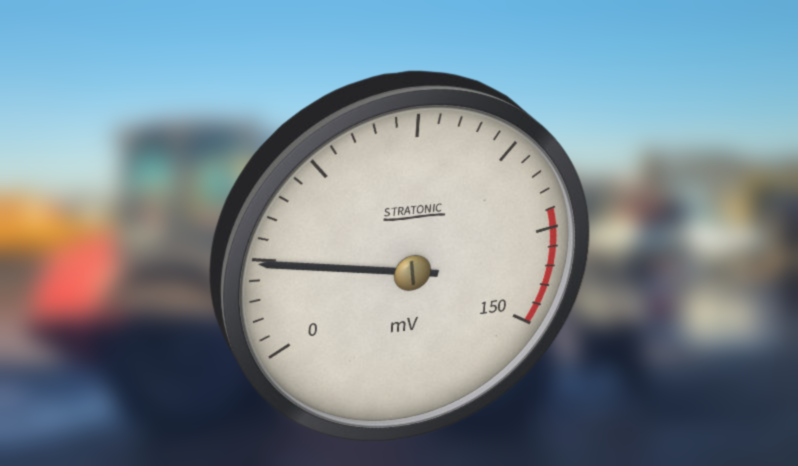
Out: mV 25
